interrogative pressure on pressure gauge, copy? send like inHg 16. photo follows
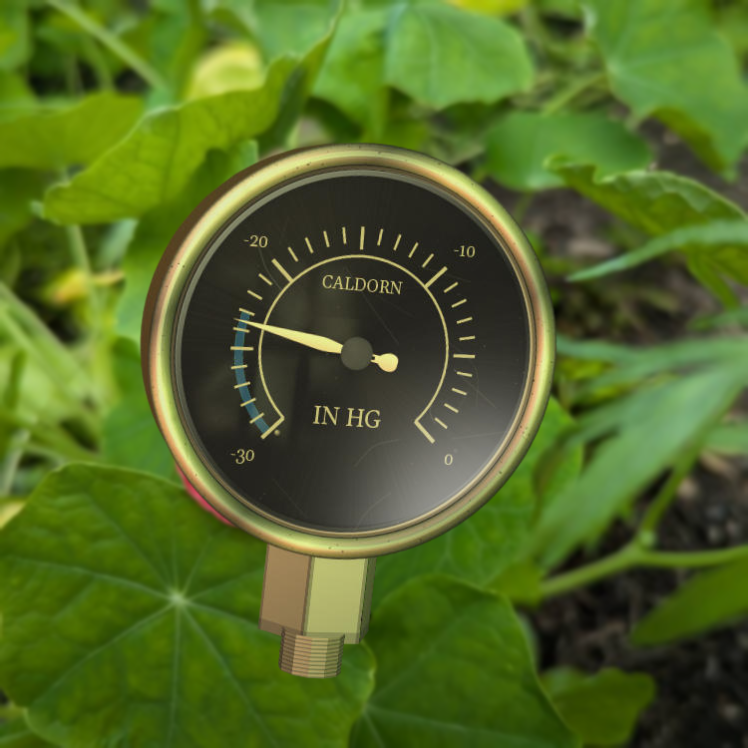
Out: inHg -23.5
